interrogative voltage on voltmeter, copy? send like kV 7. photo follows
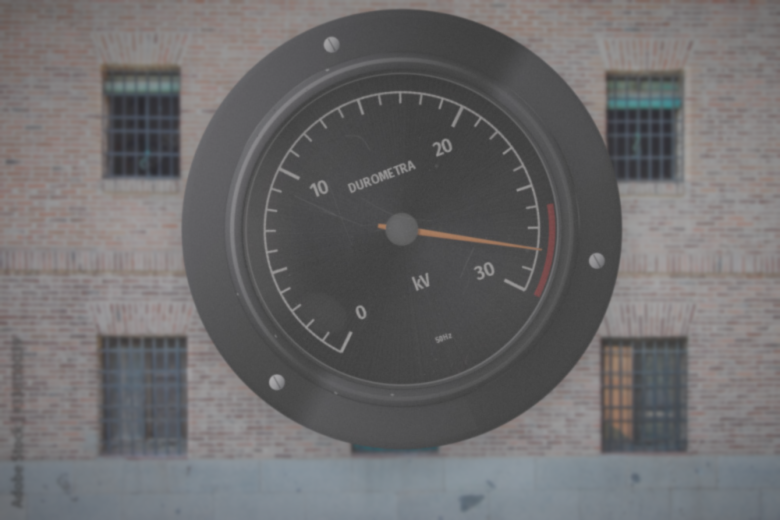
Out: kV 28
